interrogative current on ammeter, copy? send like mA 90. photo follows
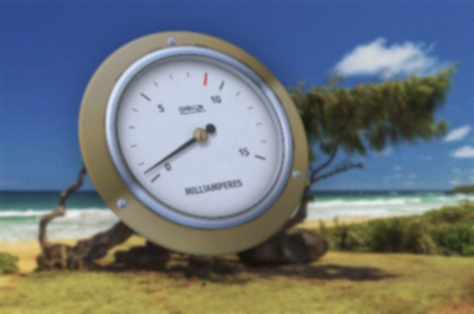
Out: mA 0.5
